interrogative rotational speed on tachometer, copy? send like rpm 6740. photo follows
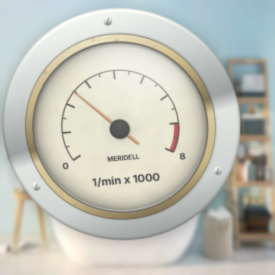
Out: rpm 2500
